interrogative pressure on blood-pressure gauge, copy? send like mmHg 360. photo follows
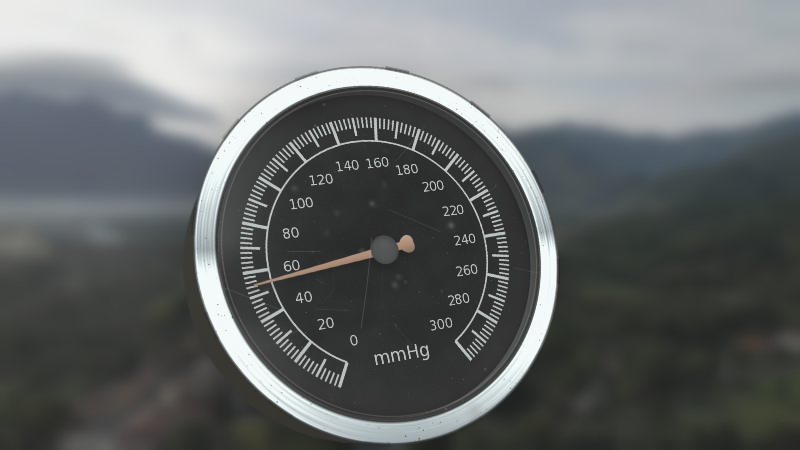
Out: mmHg 54
